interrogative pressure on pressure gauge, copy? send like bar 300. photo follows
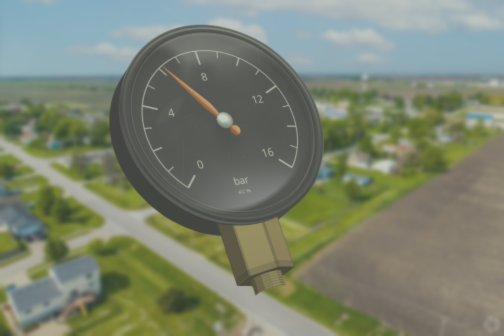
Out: bar 6
